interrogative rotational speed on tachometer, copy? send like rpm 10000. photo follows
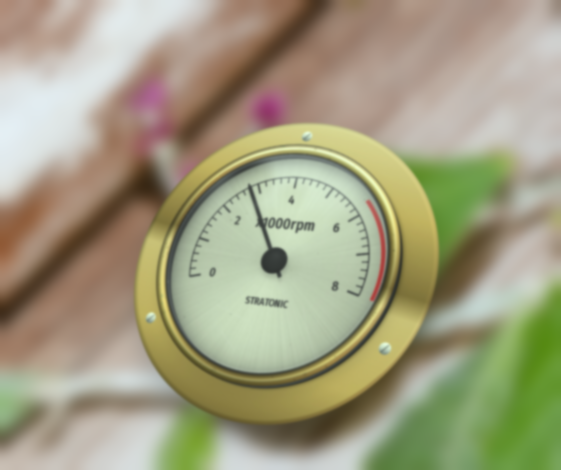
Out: rpm 2800
